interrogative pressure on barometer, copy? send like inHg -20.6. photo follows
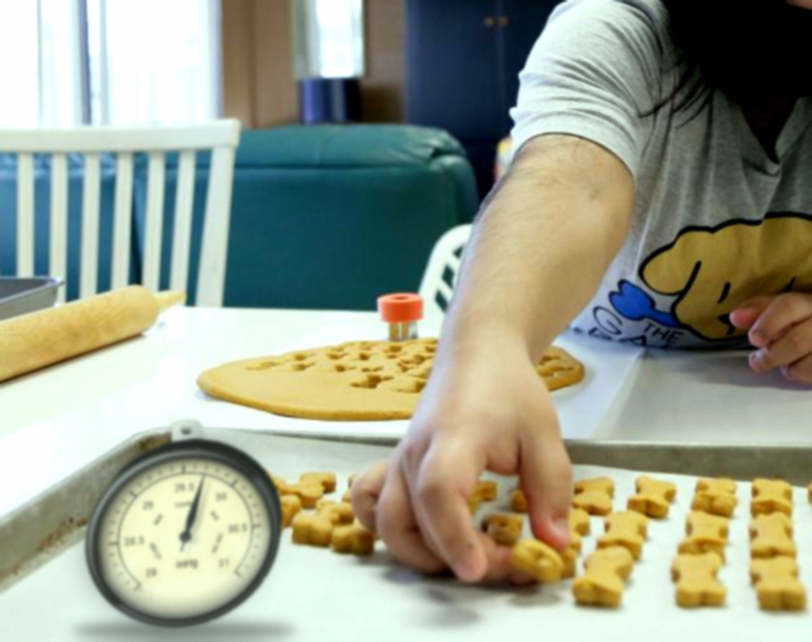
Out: inHg 29.7
